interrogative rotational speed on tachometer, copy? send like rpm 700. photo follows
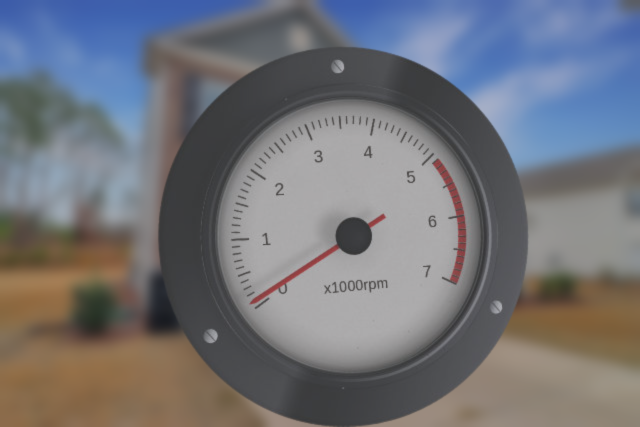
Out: rpm 100
